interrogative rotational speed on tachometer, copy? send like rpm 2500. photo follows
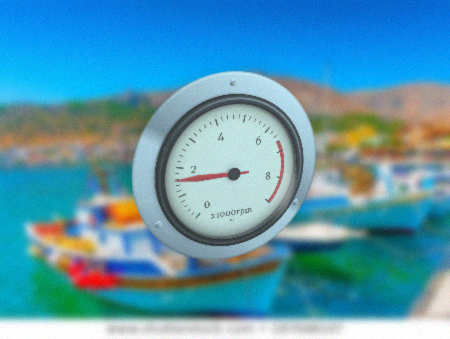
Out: rpm 1600
